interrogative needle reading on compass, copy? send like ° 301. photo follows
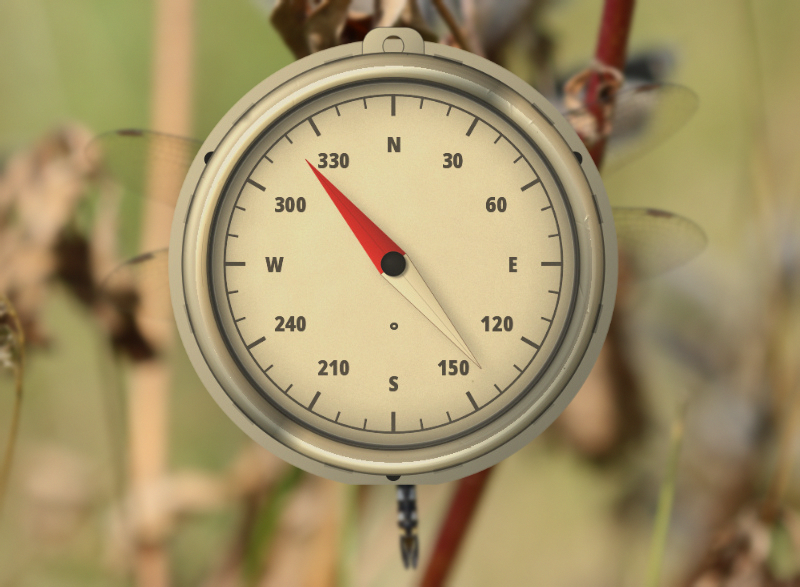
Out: ° 320
